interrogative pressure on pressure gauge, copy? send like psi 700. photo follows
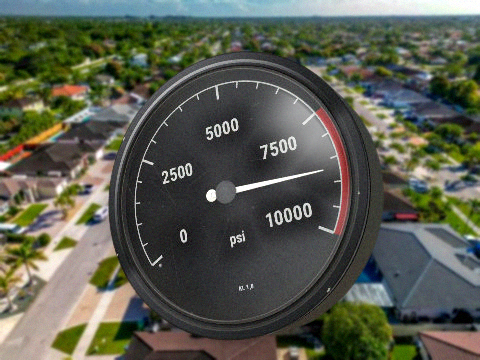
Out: psi 8750
